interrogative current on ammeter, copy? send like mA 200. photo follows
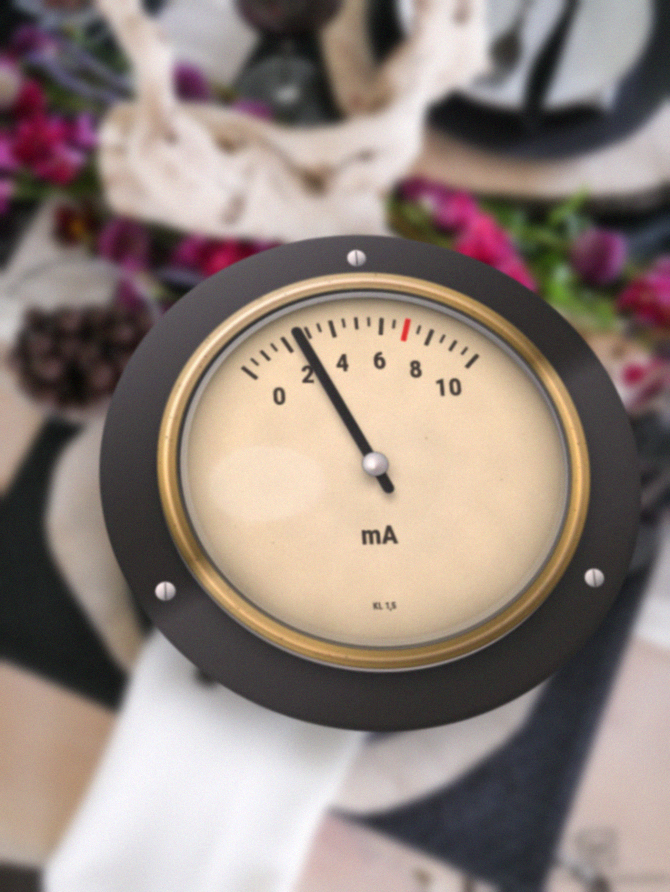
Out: mA 2.5
